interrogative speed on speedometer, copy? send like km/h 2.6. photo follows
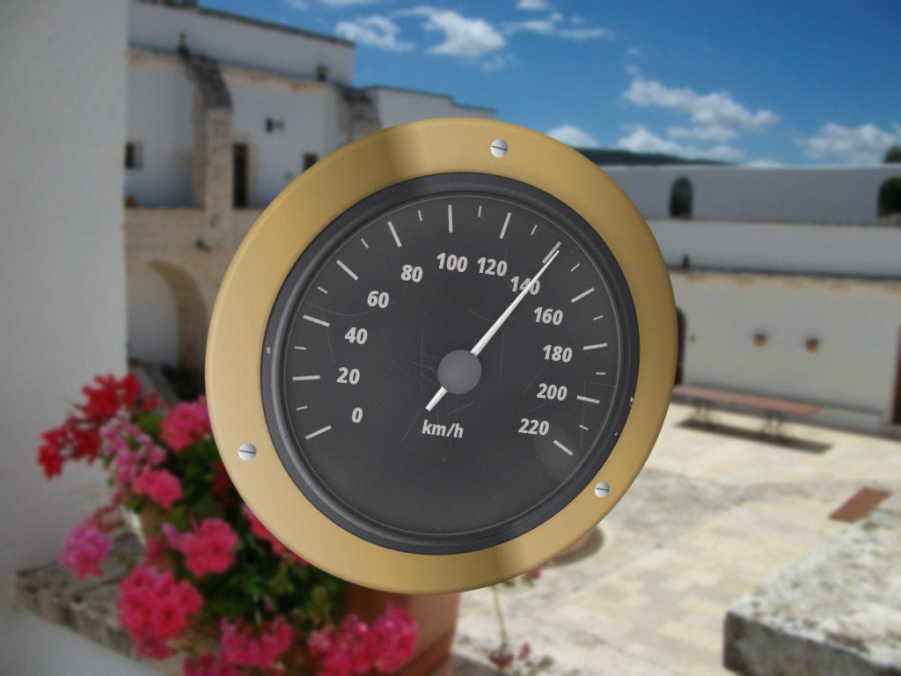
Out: km/h 140
